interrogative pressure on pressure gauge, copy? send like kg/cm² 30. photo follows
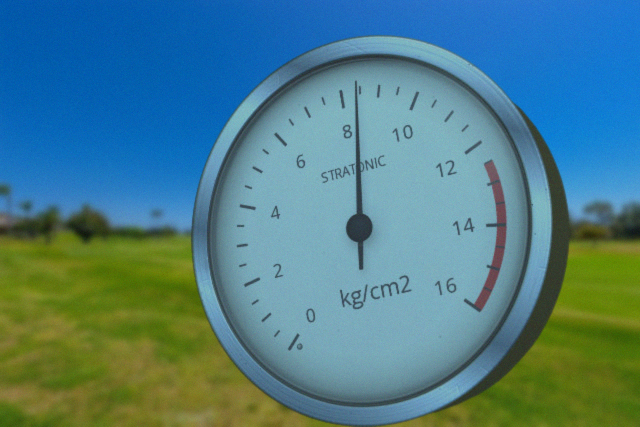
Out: kg/cm² 8.5
